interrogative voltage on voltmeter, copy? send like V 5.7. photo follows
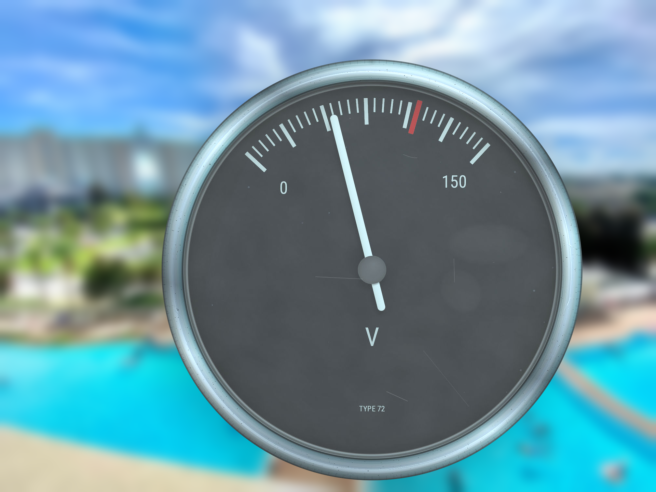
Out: V 55
